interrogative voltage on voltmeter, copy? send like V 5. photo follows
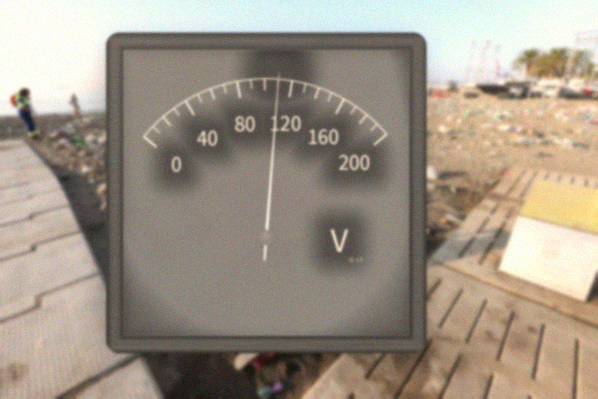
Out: V 110
